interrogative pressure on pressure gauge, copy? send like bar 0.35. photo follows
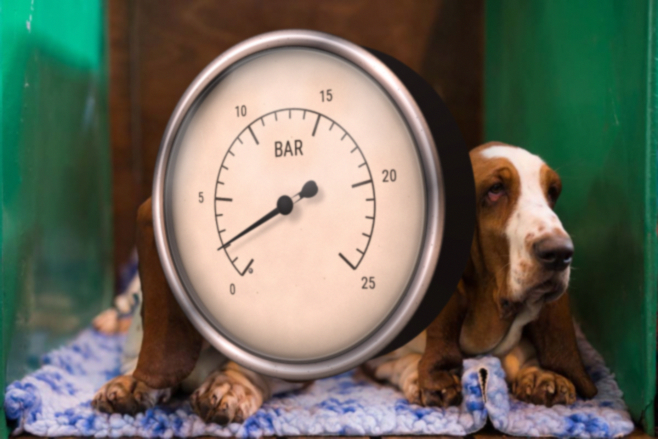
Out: bar 2
